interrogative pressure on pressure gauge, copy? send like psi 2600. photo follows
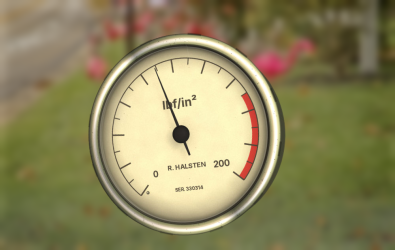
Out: psi 90
